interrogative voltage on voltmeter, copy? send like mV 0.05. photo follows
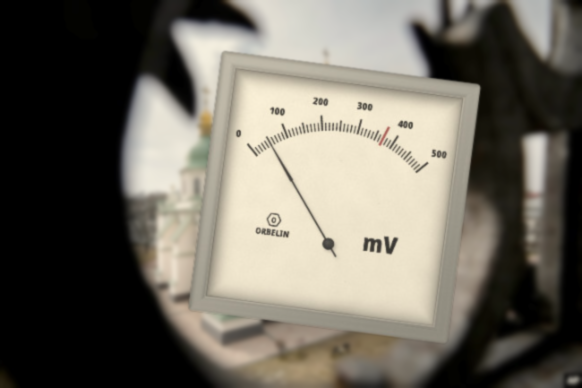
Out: mV 50
